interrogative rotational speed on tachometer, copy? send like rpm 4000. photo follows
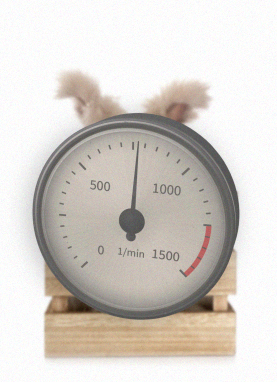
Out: rpm 775
